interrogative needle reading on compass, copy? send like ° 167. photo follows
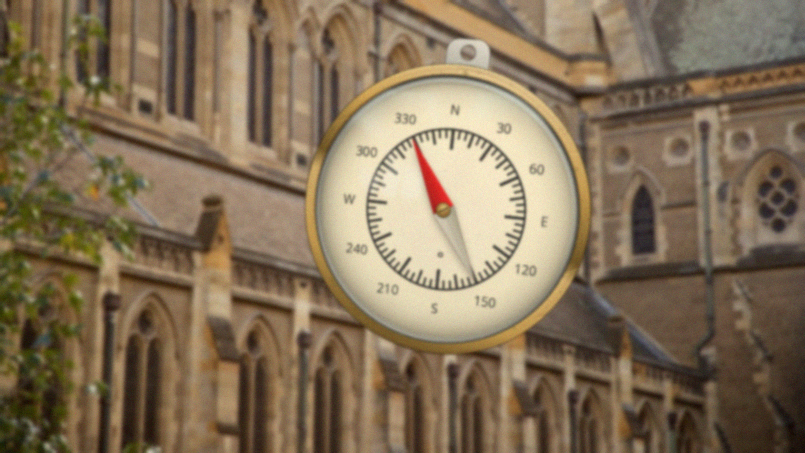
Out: ° 330
